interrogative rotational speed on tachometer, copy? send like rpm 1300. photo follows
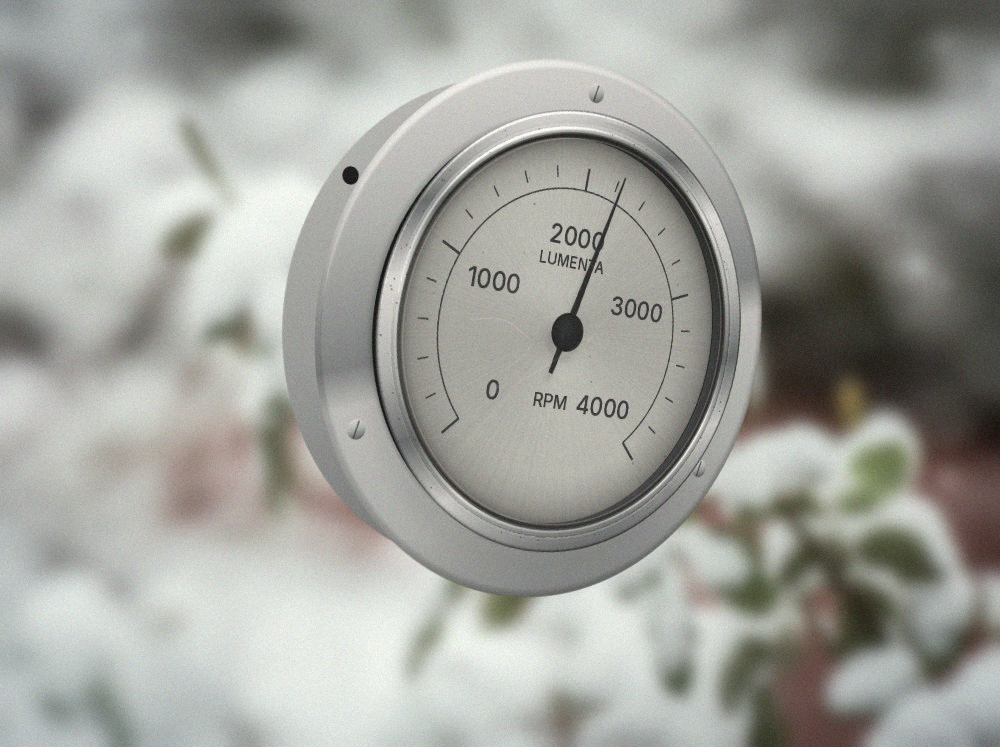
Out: rpm 2200
